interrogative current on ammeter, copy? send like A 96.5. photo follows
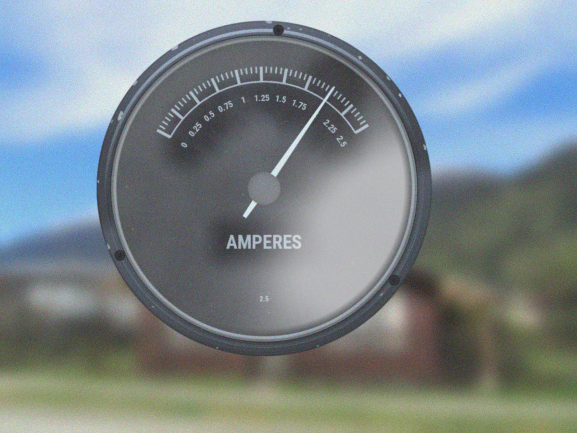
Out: A 2
